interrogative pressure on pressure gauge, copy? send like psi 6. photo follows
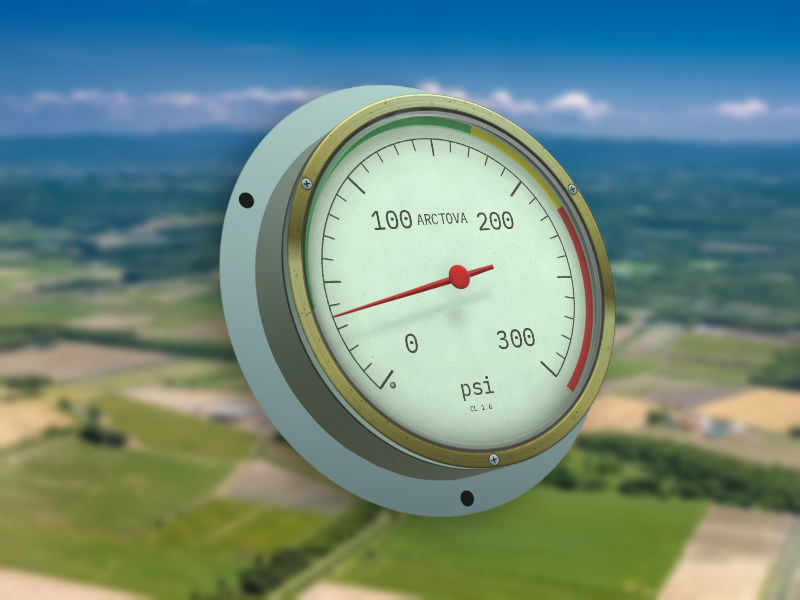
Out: psi 35
